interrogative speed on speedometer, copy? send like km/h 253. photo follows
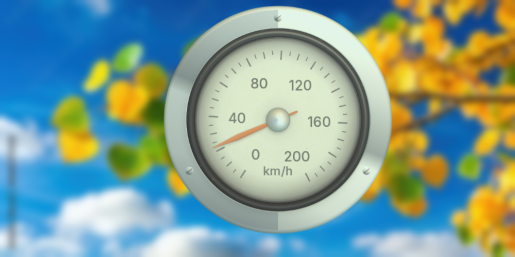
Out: km/h 22.5
